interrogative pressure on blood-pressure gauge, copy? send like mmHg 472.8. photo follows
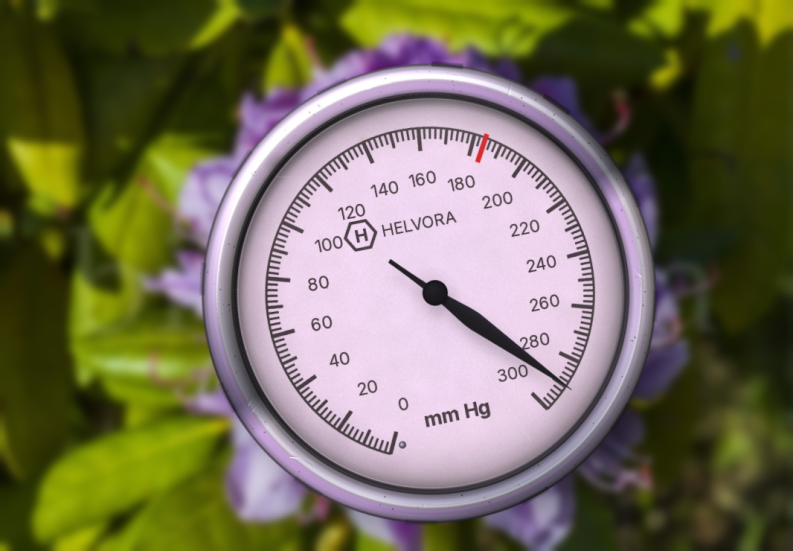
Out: mmHg 290
